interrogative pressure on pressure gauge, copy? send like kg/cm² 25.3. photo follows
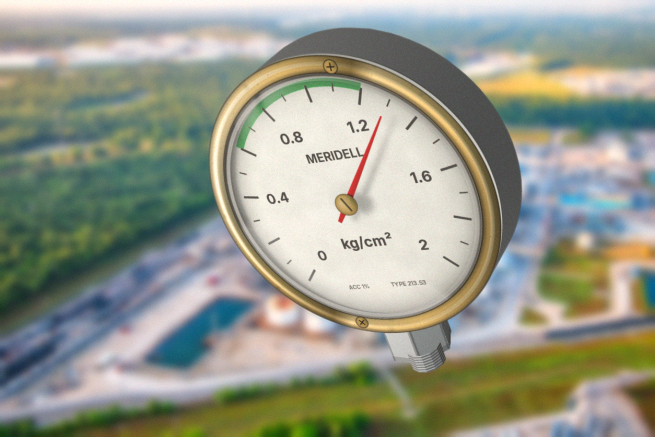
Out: kg/cm² 1.3
